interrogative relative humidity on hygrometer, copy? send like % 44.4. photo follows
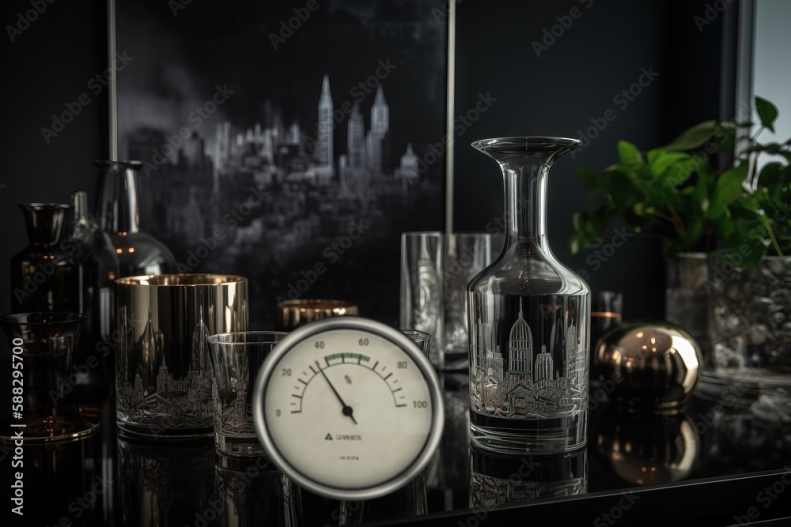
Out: % 35
